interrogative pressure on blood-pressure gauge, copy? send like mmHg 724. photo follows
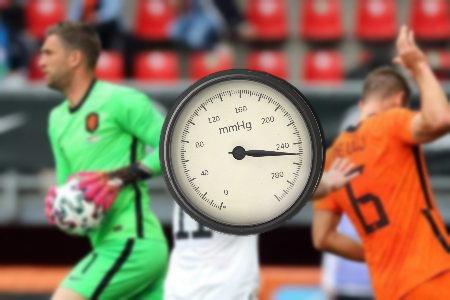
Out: mmHg 250
